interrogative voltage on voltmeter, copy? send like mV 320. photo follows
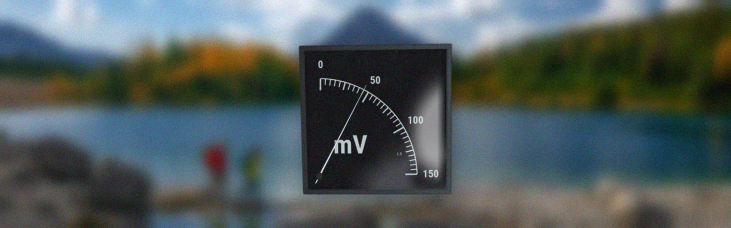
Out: mV 45
